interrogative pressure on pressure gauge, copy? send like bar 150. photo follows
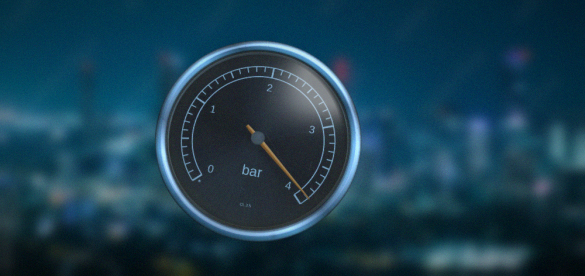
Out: bar 3.9
